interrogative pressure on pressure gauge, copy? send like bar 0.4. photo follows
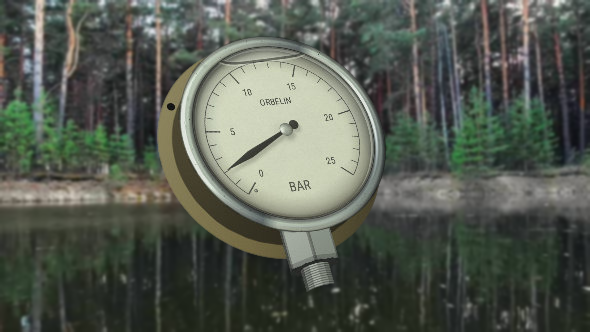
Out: bar 2
